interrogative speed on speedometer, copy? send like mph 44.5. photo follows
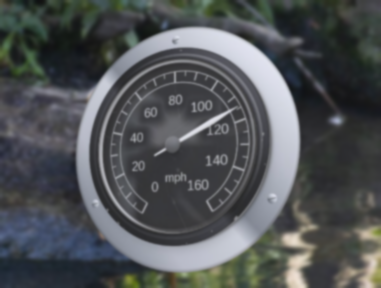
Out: mph 115
